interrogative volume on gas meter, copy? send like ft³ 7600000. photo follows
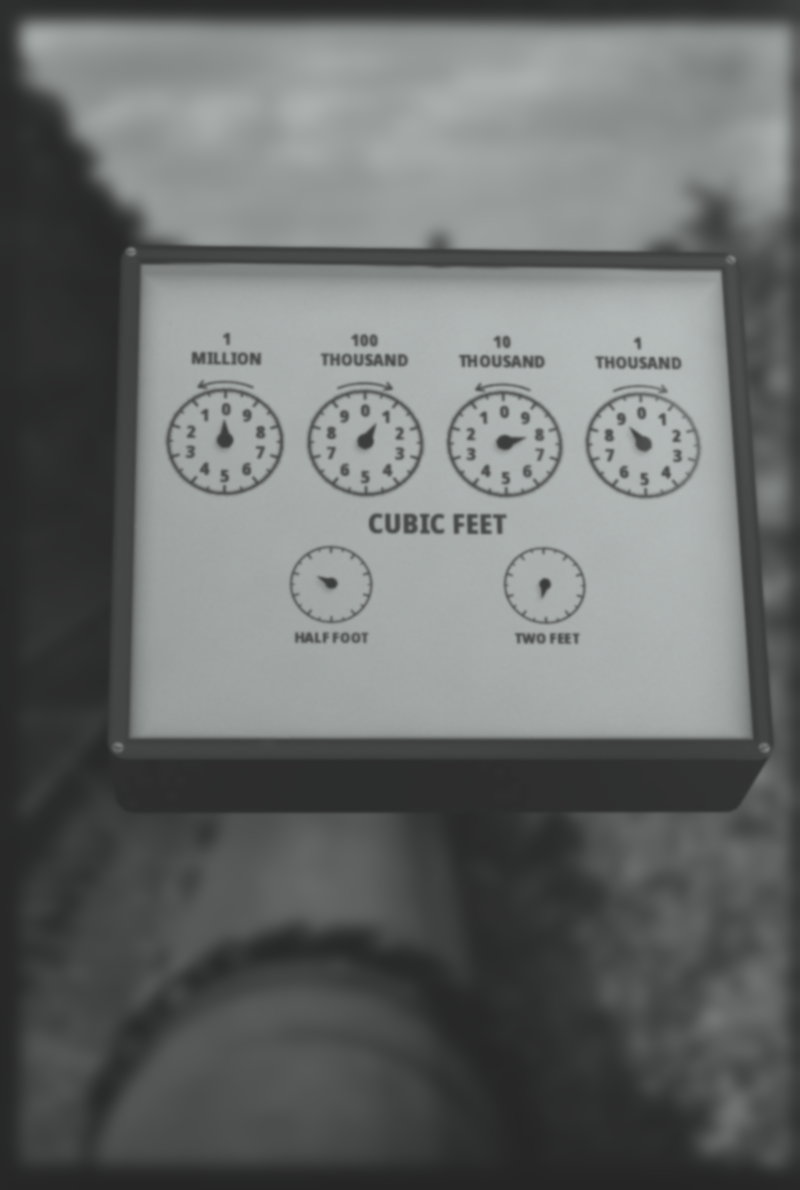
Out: ft³ 7900
